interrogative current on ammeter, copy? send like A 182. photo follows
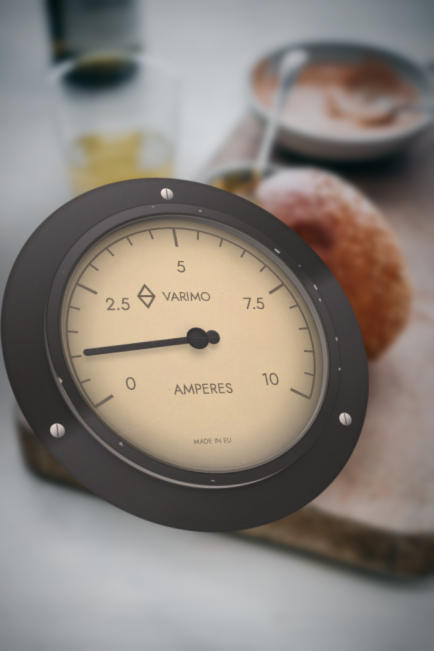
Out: A 1
